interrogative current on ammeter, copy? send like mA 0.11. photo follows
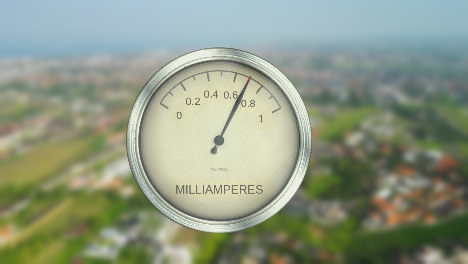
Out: mA 0.7
